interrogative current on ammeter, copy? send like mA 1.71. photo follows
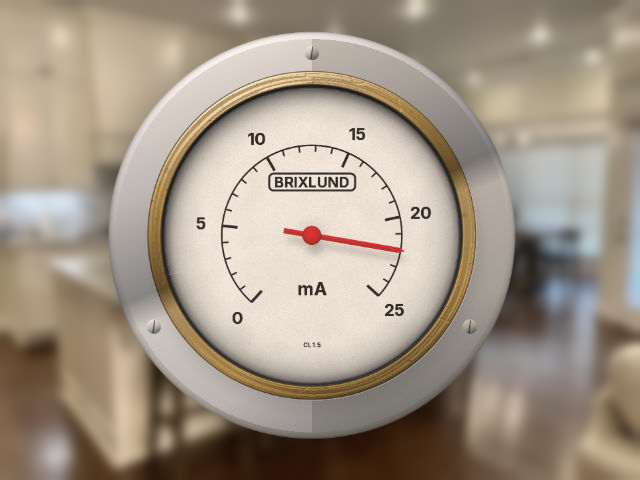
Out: mA 22
